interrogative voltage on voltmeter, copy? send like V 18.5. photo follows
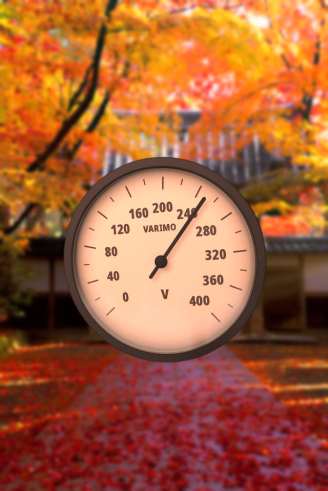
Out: V 250
